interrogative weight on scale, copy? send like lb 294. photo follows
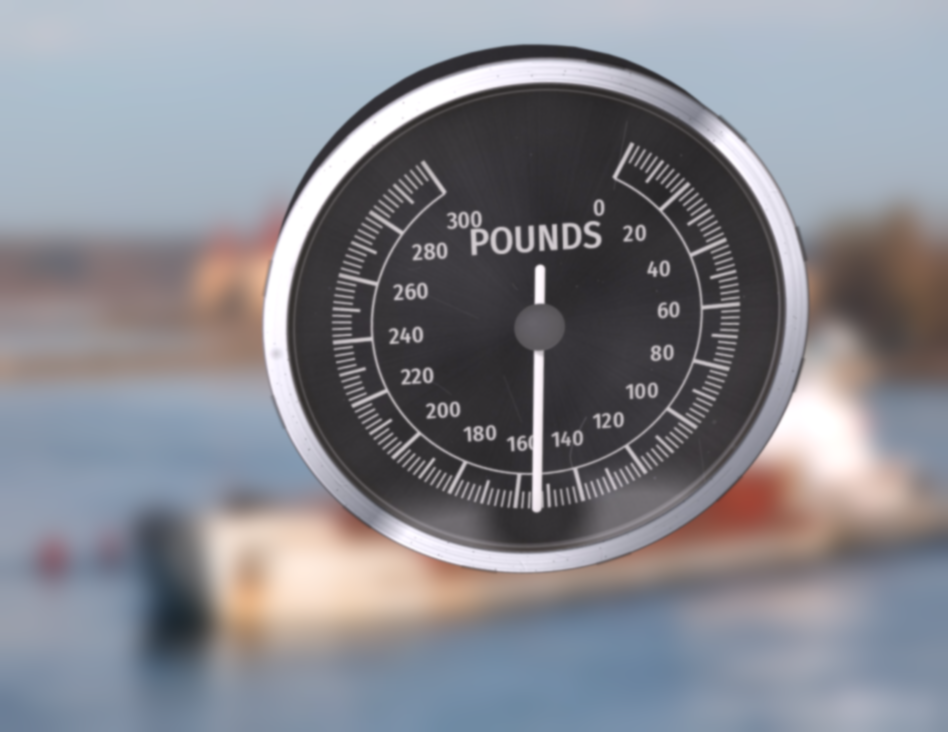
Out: lb 154
